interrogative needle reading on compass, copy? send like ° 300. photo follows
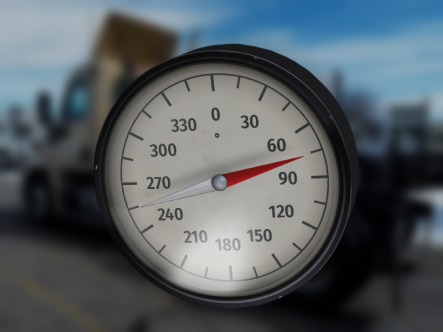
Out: ° 75
